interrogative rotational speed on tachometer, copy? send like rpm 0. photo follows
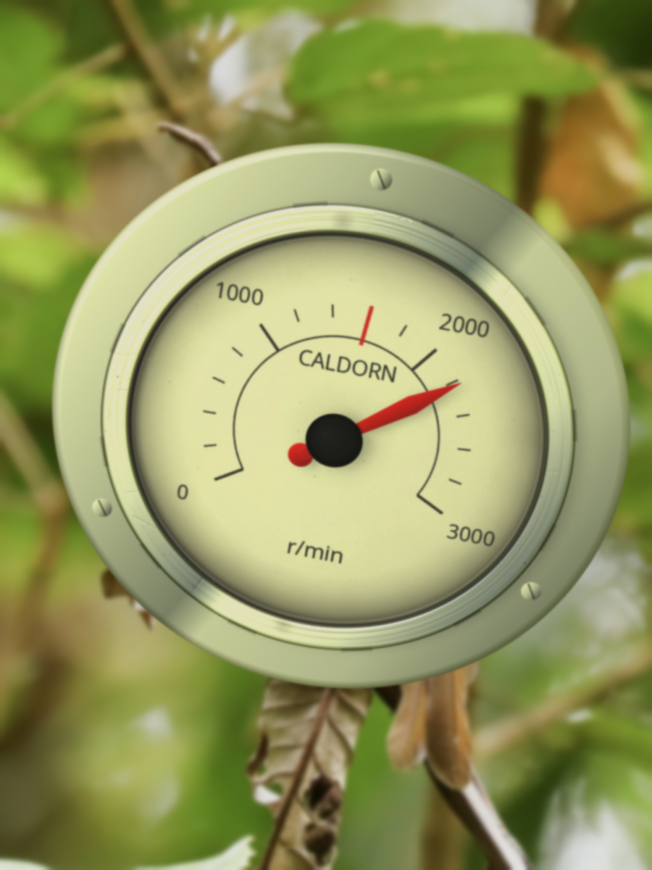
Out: rpm 2200
